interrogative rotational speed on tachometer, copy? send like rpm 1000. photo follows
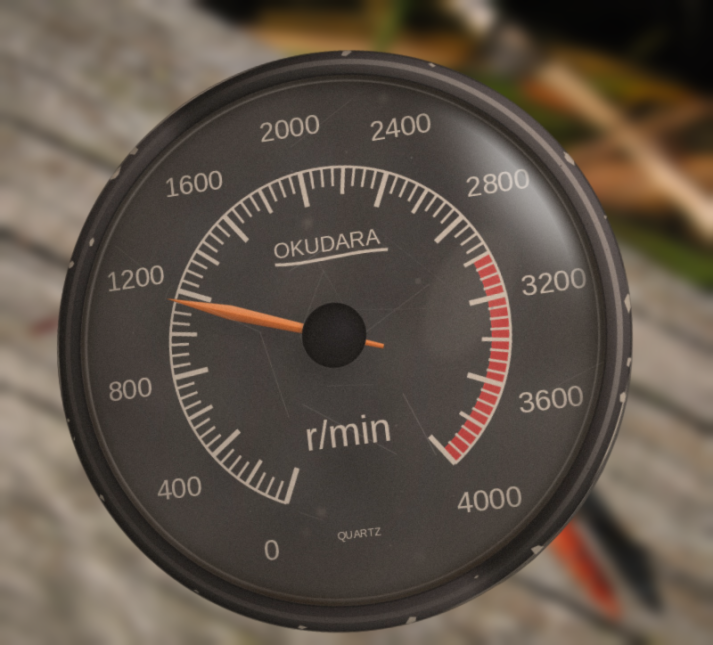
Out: rpm 1150
